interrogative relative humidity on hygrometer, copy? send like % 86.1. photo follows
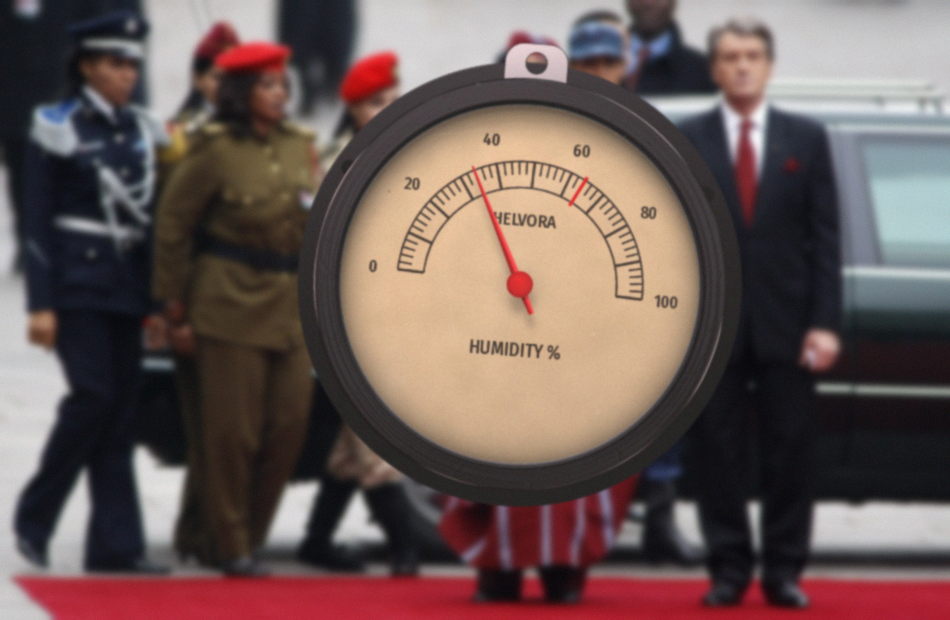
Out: % 34
